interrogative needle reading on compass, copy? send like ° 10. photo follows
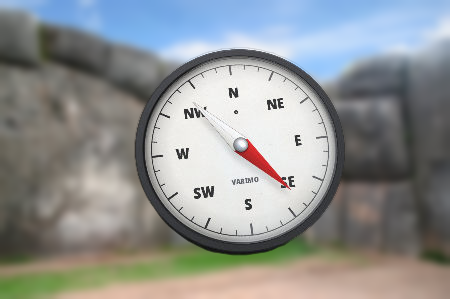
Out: ° 140
